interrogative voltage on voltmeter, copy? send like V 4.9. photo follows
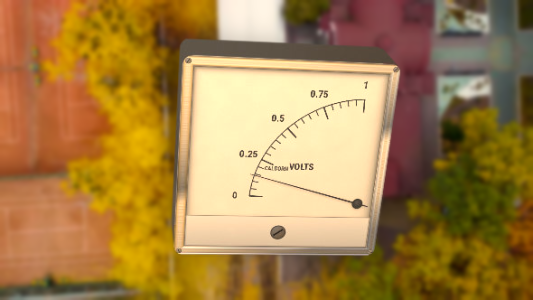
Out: V 0.15
